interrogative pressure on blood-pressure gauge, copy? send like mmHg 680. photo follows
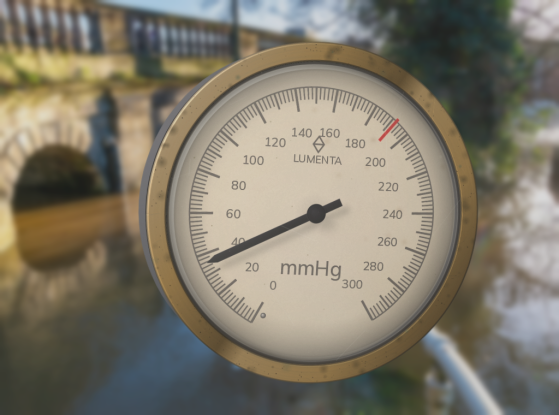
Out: mmHg 36
